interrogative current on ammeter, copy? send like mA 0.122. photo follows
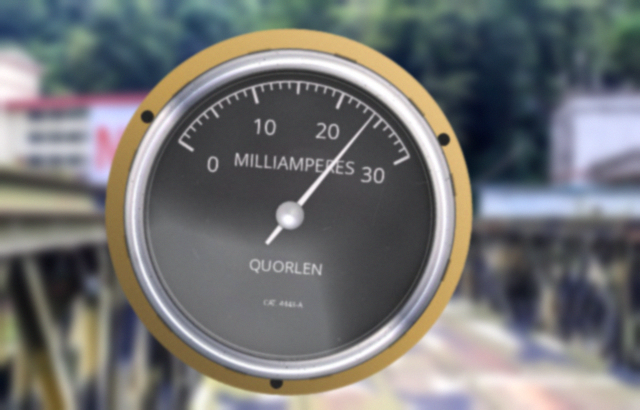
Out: mA 24
